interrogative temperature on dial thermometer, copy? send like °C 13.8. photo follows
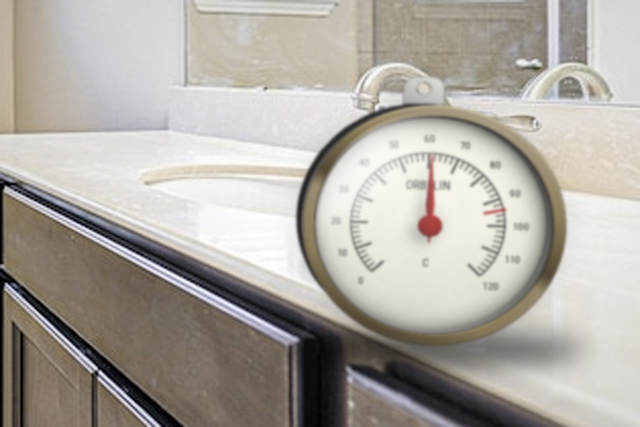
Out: °C 60
